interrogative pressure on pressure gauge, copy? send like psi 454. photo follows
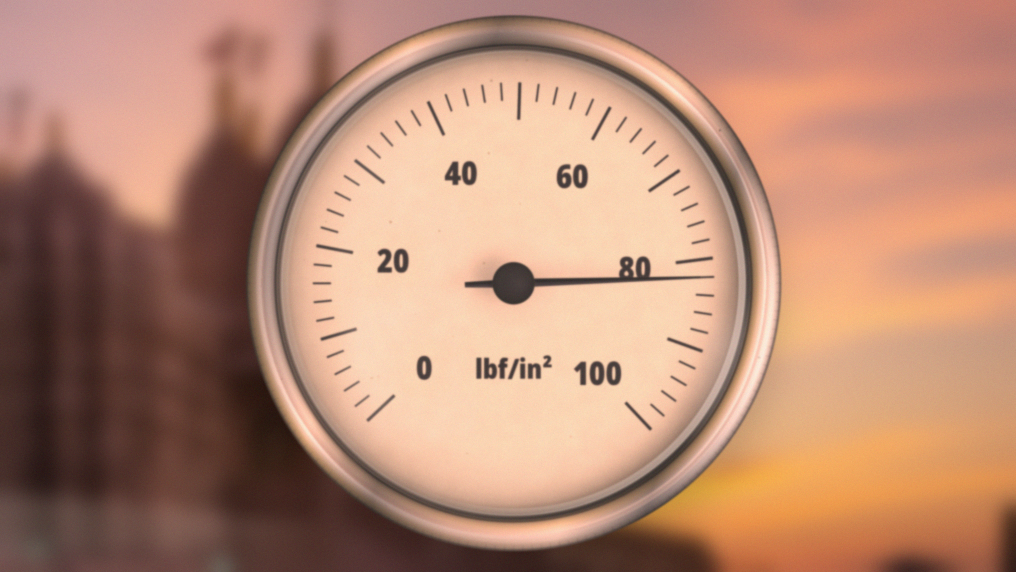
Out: psi 82
